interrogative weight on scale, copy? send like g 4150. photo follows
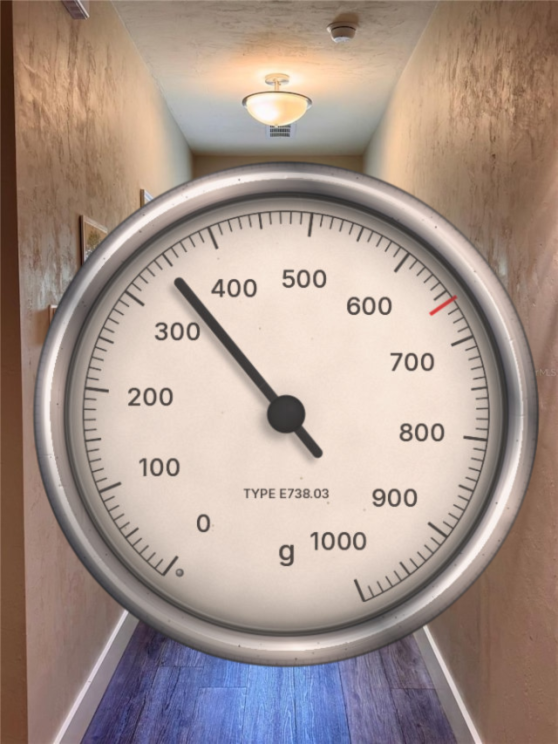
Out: g 345
